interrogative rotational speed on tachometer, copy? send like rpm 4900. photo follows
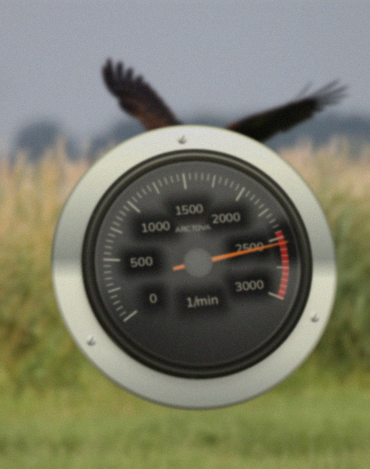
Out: rpm 2550
